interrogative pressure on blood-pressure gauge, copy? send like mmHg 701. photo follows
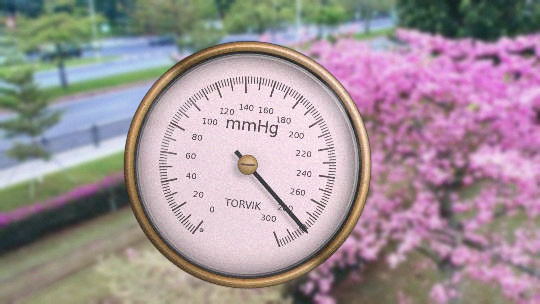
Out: mmHg 280
